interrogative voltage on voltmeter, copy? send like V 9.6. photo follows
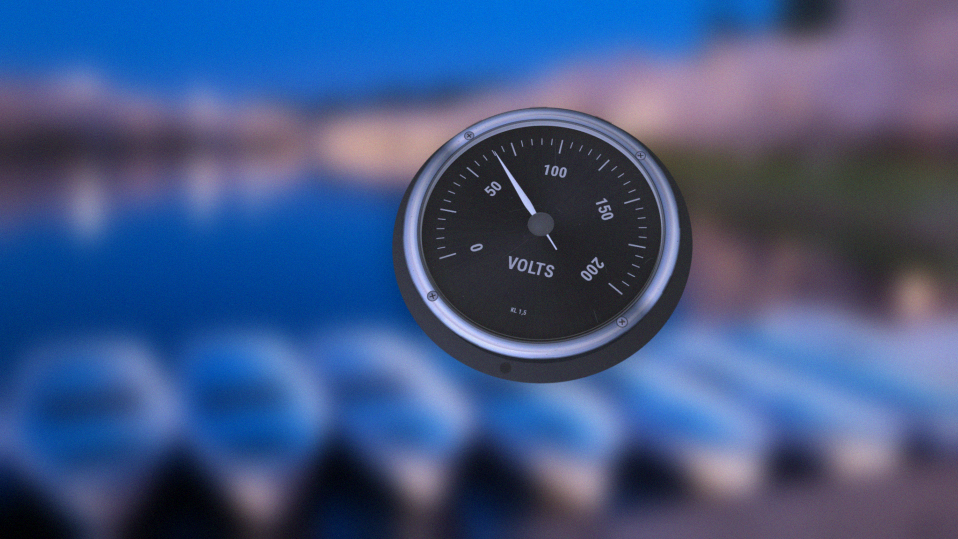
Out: V 65
